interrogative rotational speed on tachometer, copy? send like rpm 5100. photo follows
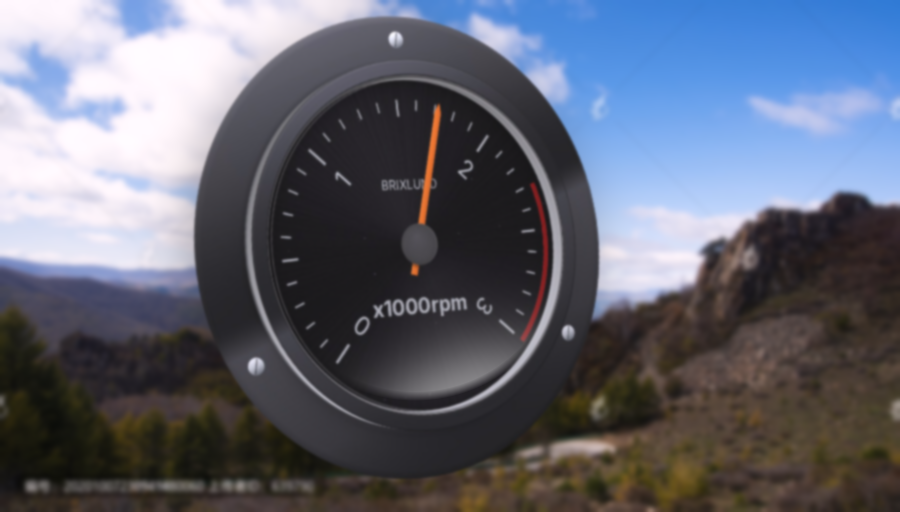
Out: rpm 1700
